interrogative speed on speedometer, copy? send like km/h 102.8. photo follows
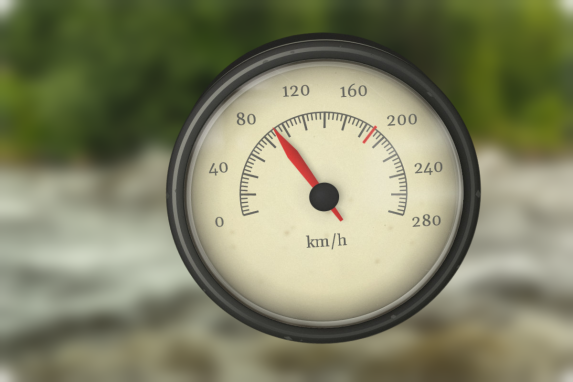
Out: km/h 92
